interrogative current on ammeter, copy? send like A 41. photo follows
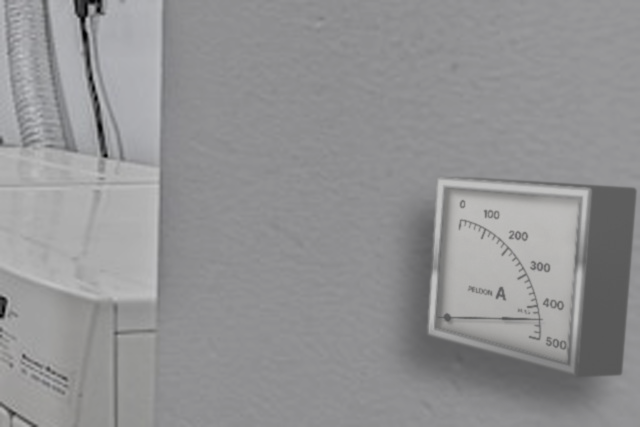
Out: A 440
